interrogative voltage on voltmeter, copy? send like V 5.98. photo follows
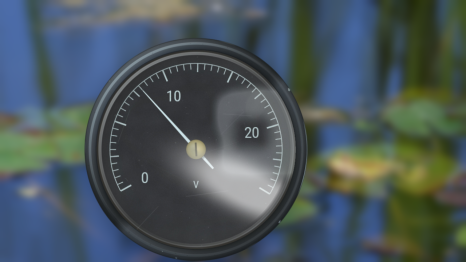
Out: V 8
